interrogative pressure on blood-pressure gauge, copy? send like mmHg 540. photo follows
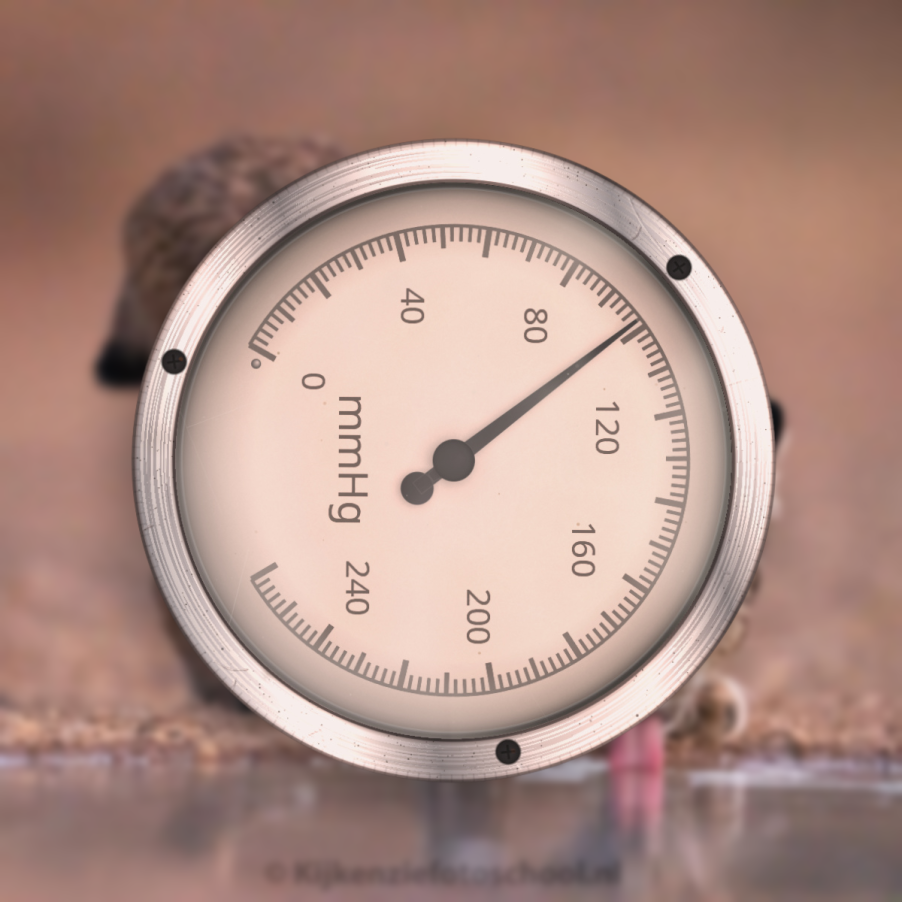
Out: mmHg 98
